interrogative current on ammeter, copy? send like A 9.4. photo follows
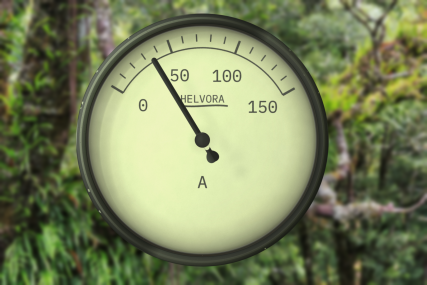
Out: A 35
